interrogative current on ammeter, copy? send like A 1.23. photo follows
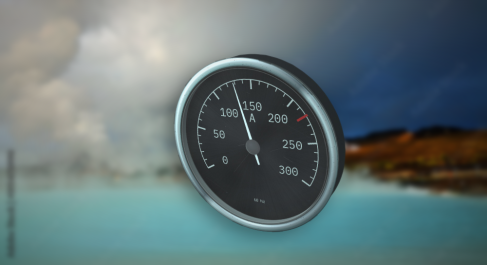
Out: A 130
